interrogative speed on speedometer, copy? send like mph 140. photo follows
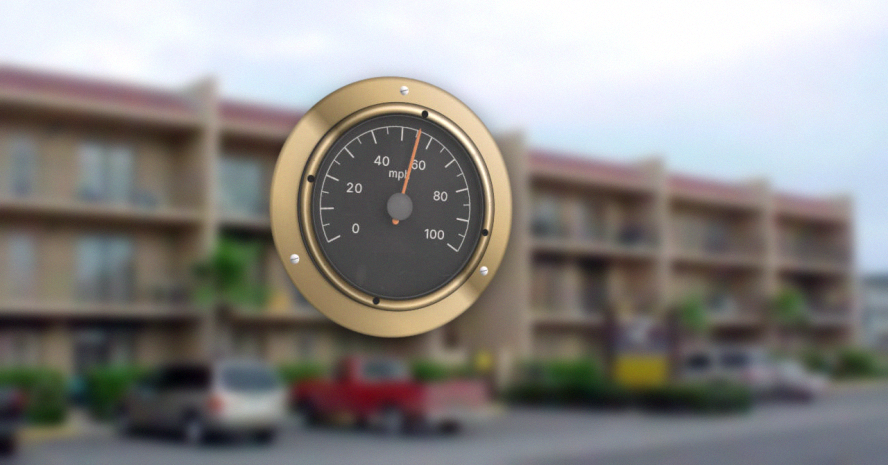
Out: mph 55
